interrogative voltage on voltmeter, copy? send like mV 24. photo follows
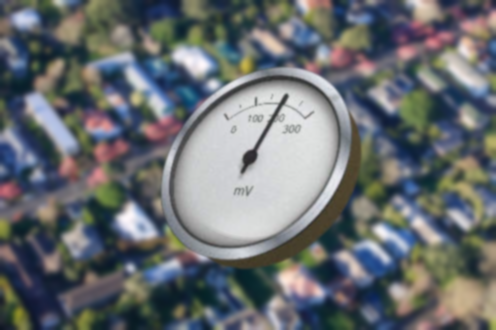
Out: mV 200
